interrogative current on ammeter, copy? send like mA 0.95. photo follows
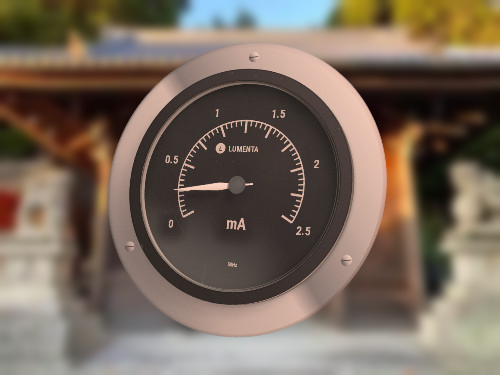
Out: mA 0.25
